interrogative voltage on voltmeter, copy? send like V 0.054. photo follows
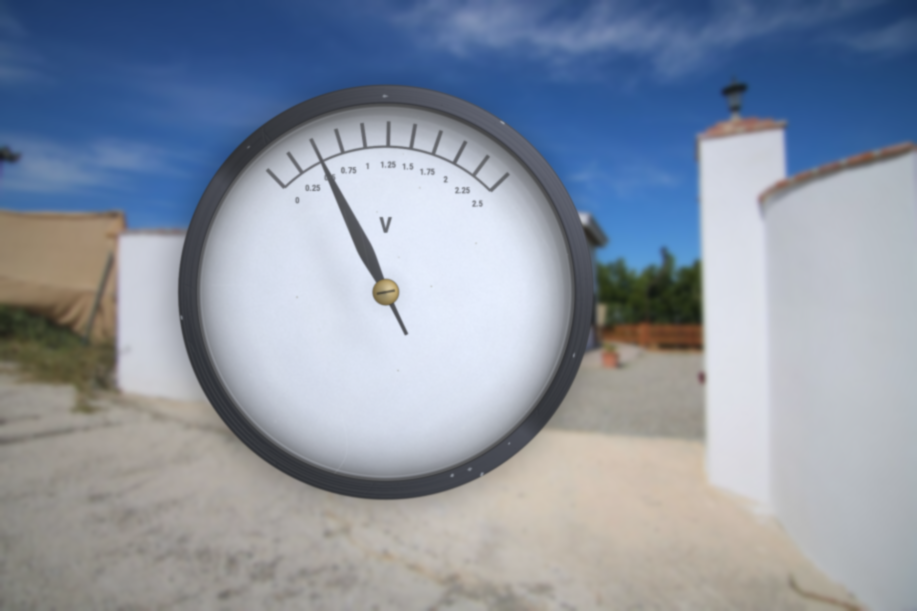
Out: V 0.5
